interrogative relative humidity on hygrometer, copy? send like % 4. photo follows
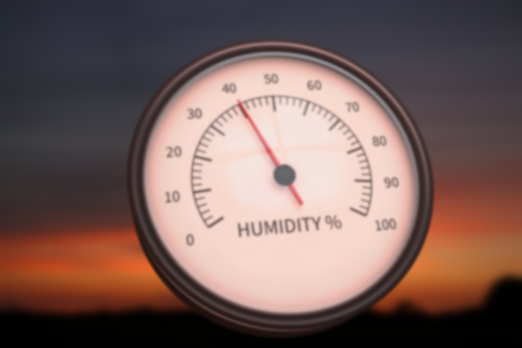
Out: % 40
